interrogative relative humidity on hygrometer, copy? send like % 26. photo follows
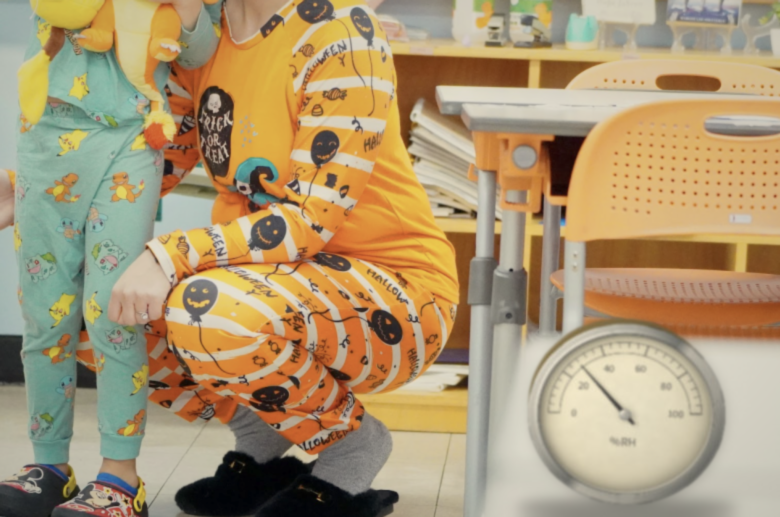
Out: % 28
